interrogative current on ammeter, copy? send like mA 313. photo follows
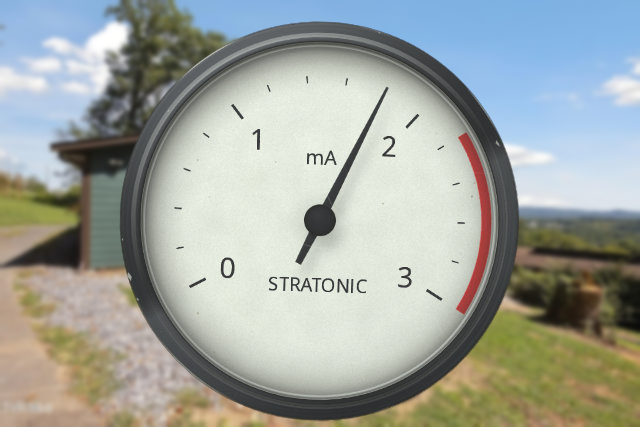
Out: mA 1.8
